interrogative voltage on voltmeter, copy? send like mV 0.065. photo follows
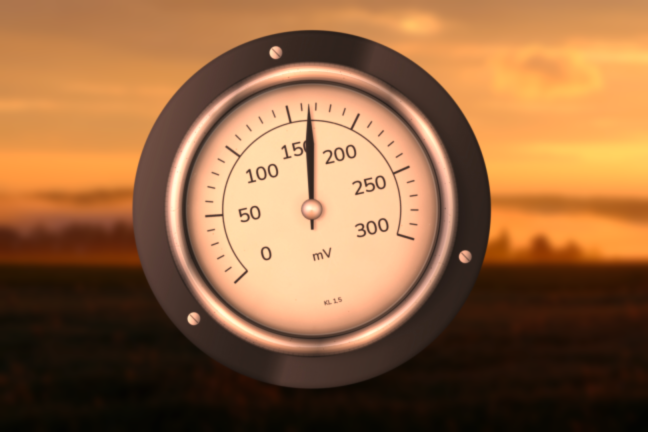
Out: mV 165
